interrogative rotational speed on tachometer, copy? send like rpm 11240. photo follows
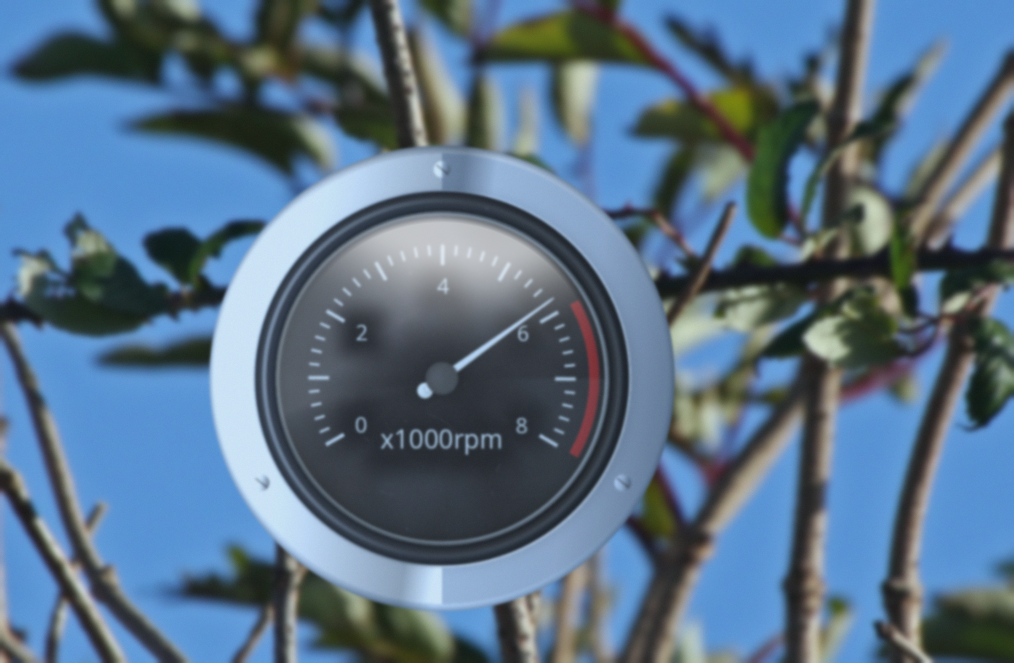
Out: rpm 5800
